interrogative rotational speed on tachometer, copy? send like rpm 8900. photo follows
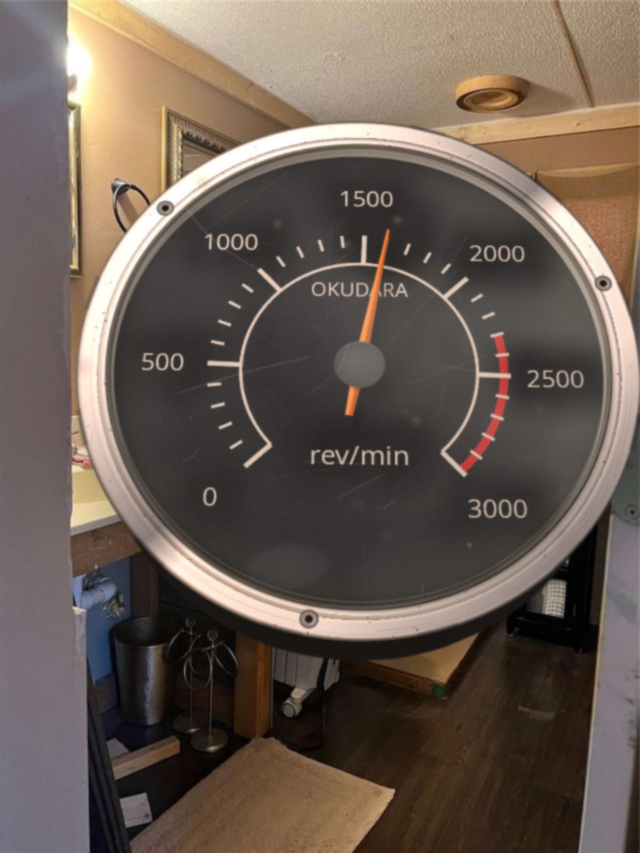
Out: rpm 1600
